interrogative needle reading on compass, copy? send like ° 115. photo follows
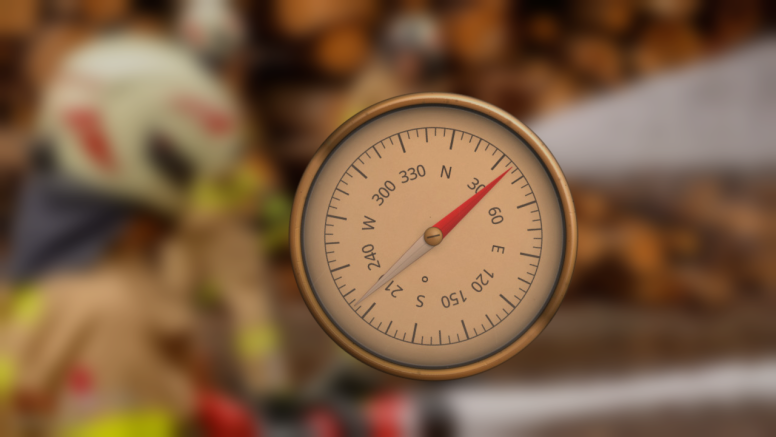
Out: ° 37.5
